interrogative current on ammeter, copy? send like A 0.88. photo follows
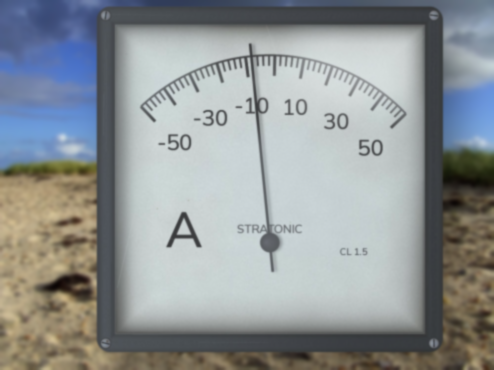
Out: A -8
